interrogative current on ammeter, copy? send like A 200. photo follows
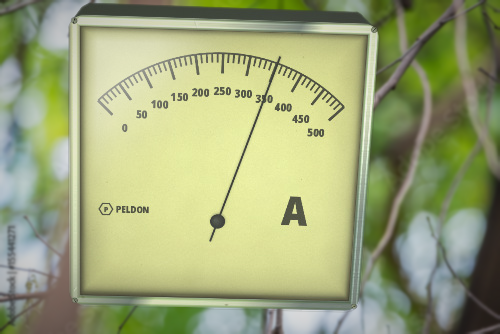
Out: A 350
